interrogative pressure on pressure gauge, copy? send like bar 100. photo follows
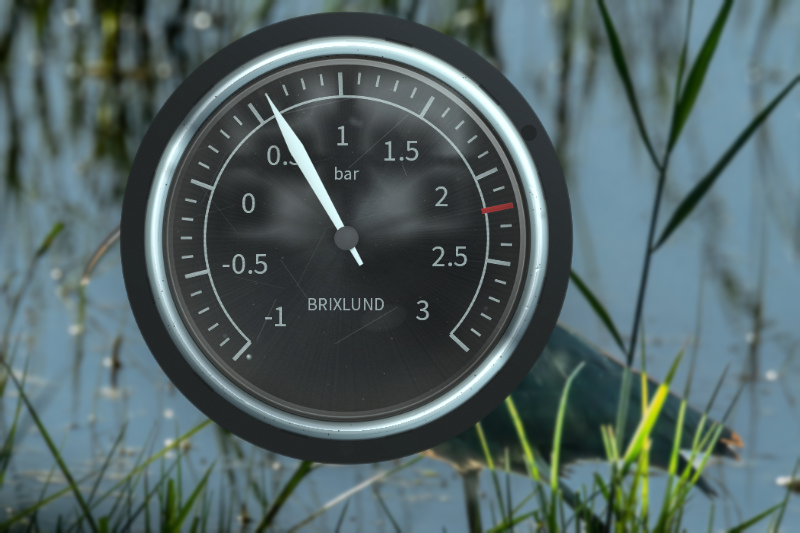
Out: bar 0.6
